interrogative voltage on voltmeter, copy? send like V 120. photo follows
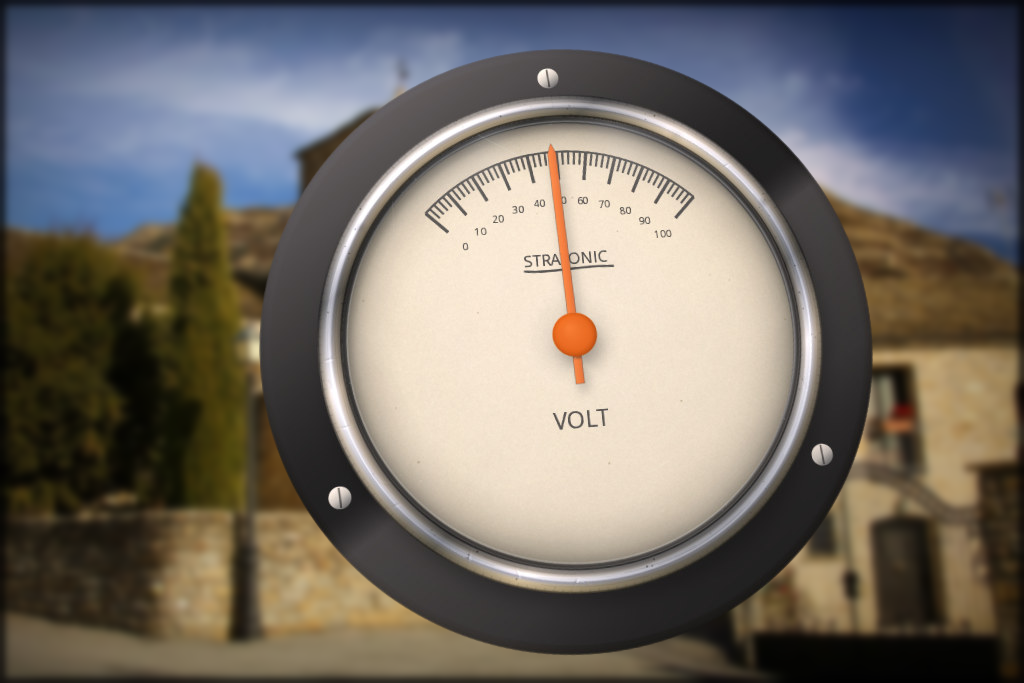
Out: V 48
